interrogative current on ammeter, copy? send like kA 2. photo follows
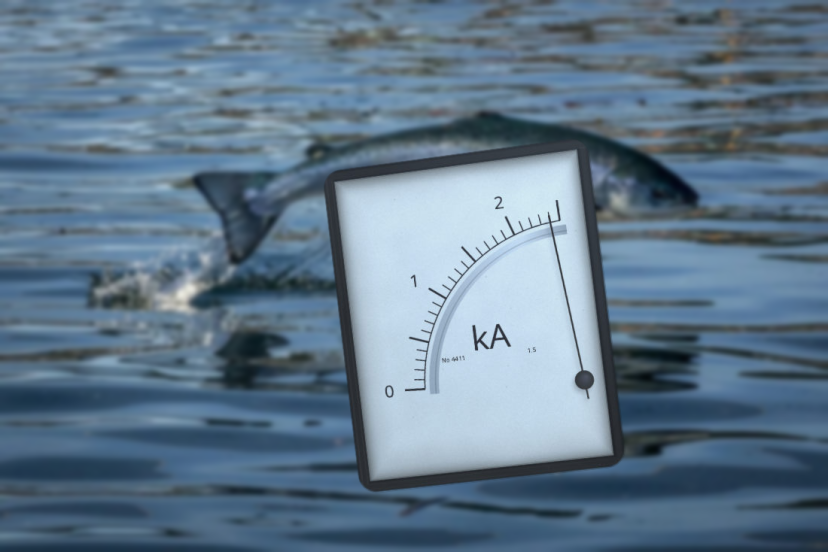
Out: kA 2.4
